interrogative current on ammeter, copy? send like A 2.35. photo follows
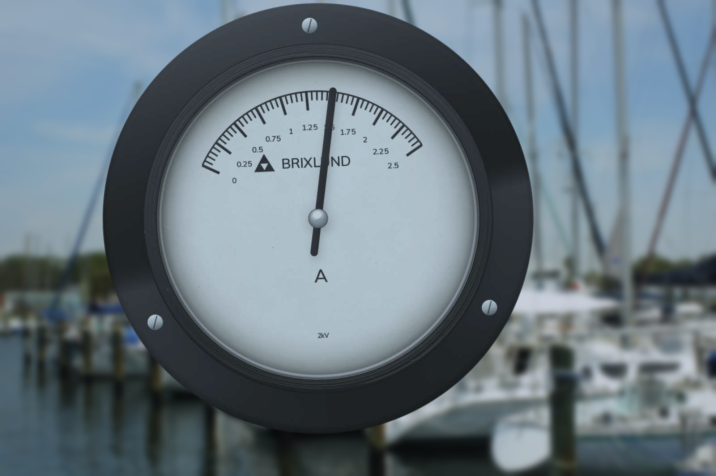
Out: A 1.5
